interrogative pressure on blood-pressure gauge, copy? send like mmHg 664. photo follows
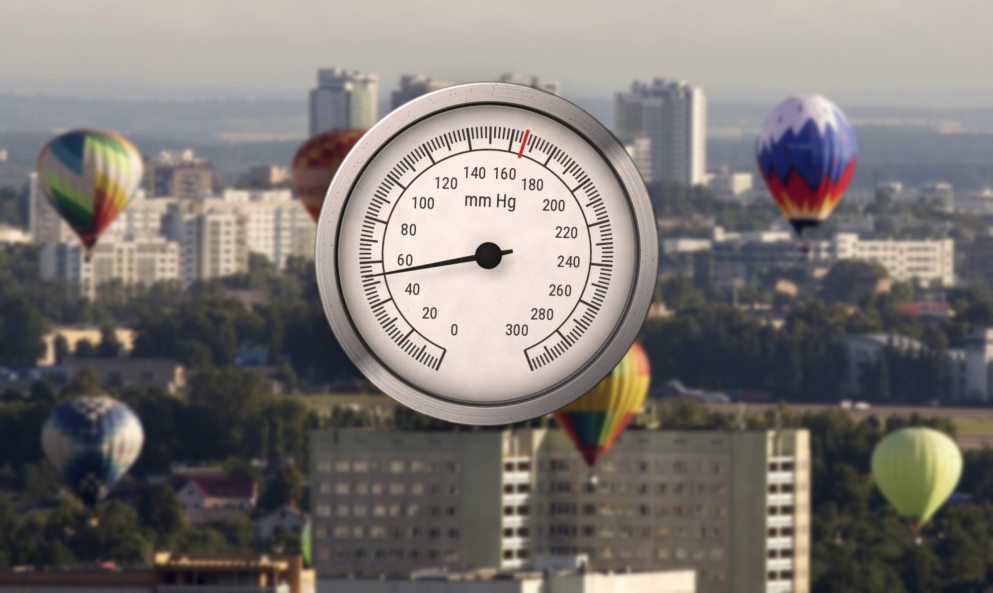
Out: mmHg 54
